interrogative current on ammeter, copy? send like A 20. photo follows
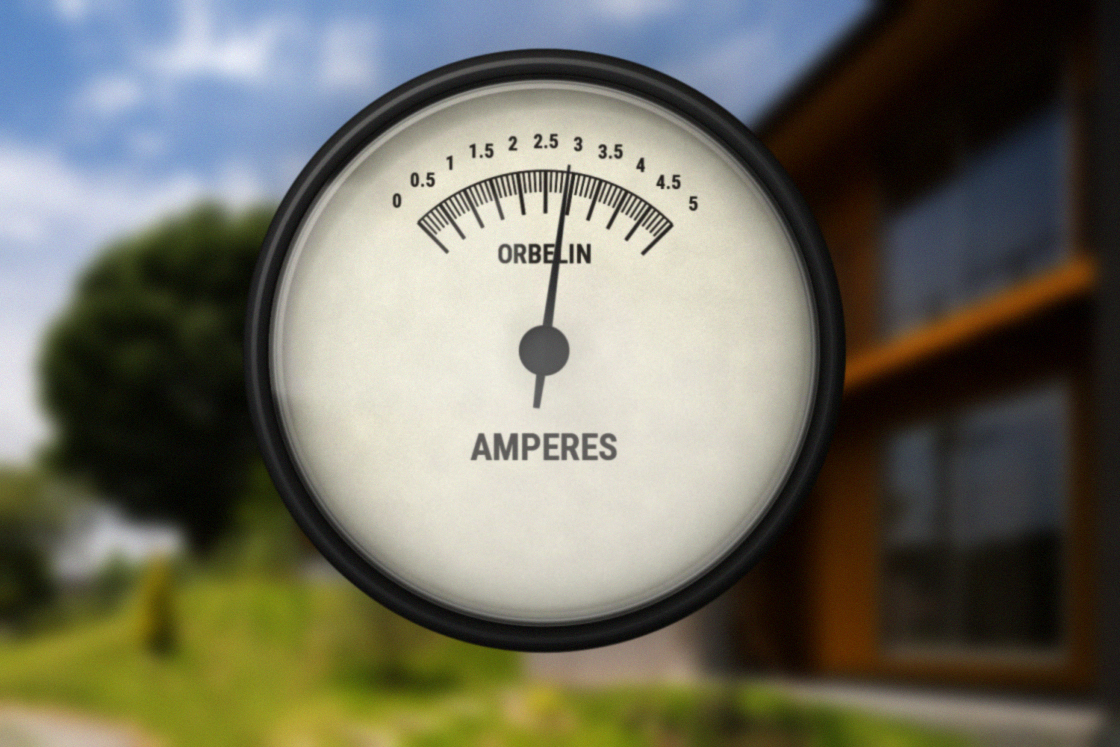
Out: A 2.9
